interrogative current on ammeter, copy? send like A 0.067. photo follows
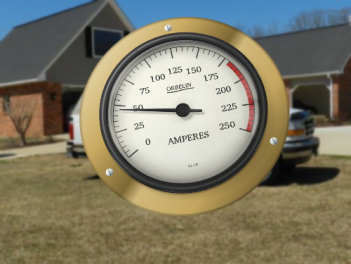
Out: A 45
